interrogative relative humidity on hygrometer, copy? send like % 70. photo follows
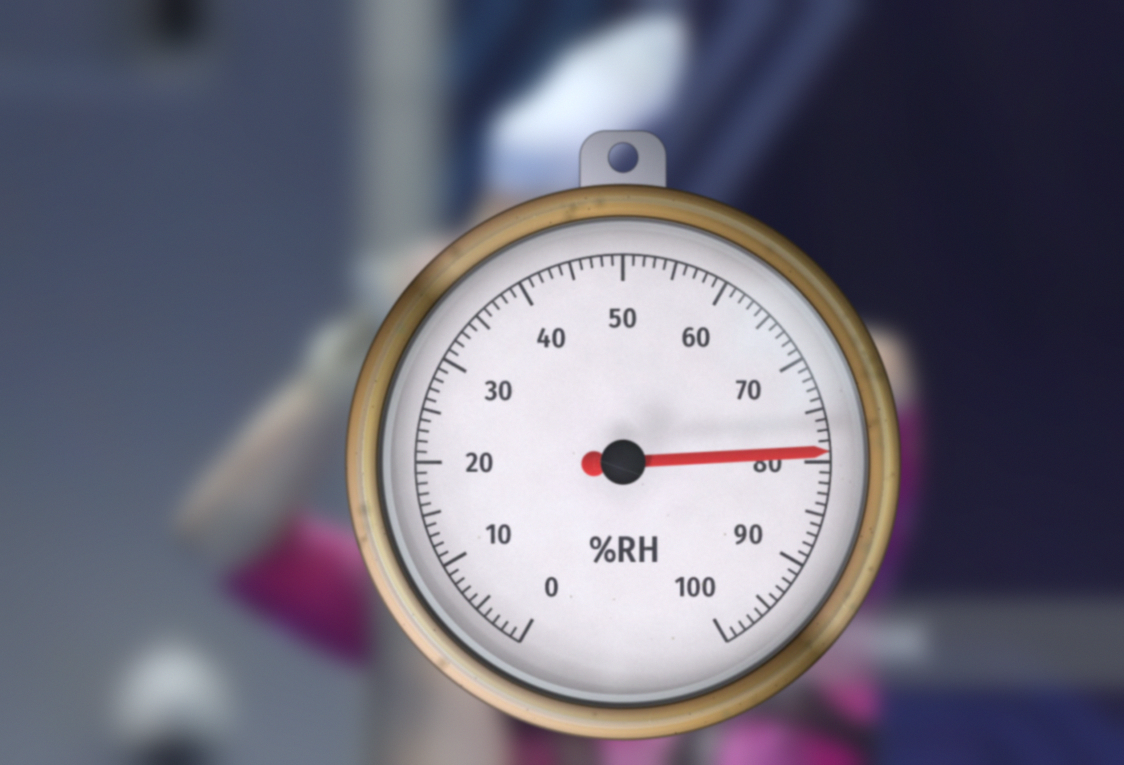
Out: % 79
